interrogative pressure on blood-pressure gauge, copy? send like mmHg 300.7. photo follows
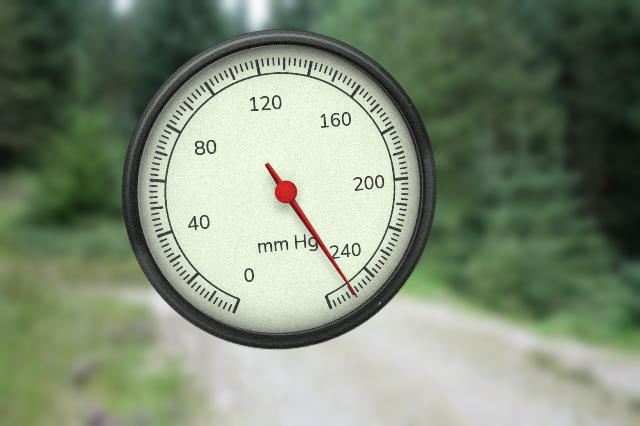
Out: mmHg 250
